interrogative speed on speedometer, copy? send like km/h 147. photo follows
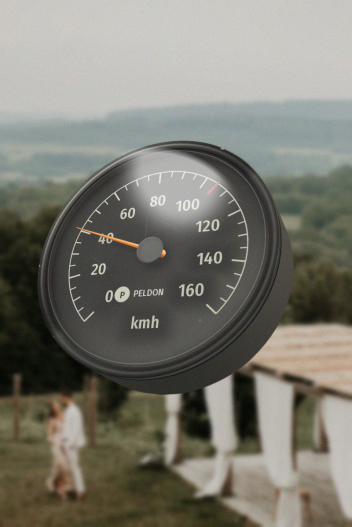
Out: km/h 40
